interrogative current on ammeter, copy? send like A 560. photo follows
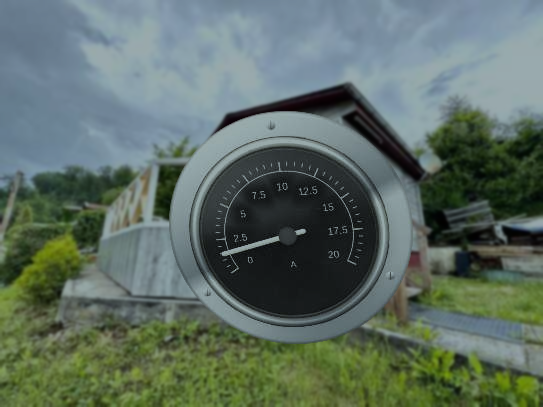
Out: A 1.5
